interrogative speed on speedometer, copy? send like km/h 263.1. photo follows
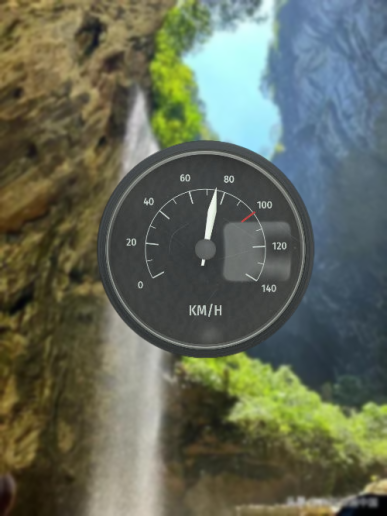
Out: km/h 75
